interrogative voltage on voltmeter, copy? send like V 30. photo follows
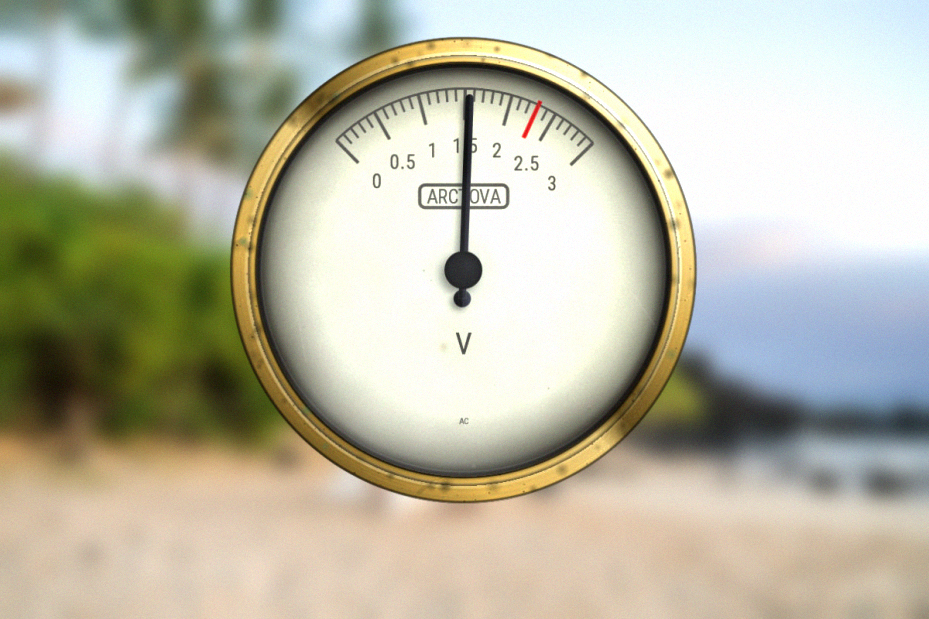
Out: V 1.55
